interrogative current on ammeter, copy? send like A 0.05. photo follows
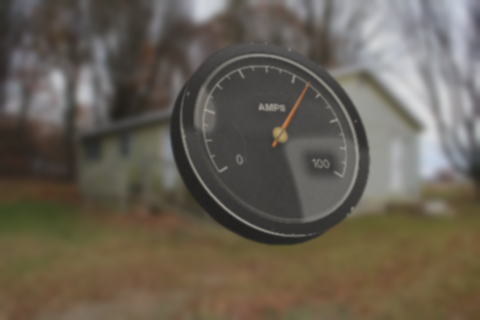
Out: A 65
